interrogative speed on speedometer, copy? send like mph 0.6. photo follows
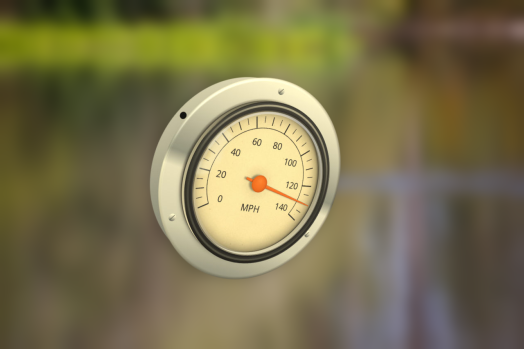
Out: mph 130
